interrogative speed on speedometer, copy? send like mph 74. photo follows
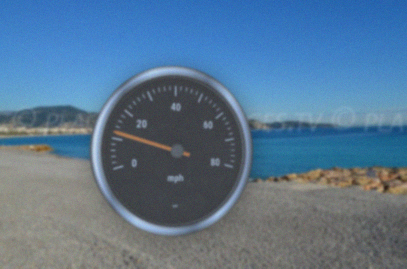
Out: mph 12
